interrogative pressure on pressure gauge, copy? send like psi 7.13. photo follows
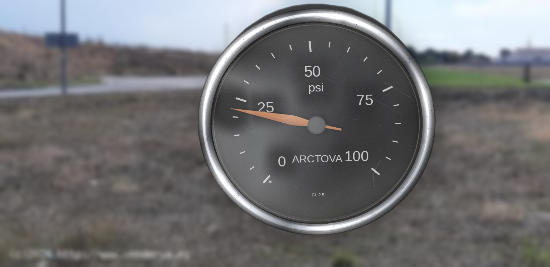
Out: psi 22.5
